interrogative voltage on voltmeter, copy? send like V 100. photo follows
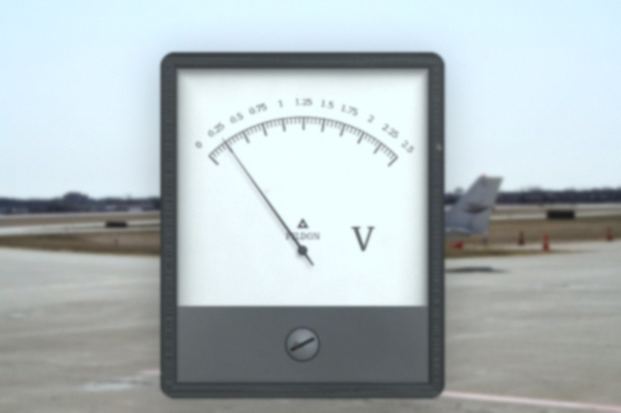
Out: V 0.25
